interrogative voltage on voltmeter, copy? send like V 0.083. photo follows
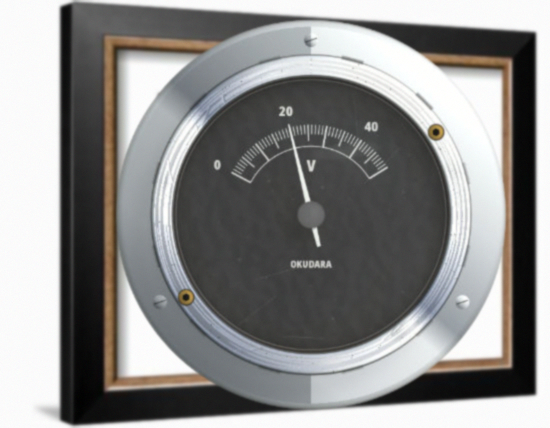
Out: V 20
